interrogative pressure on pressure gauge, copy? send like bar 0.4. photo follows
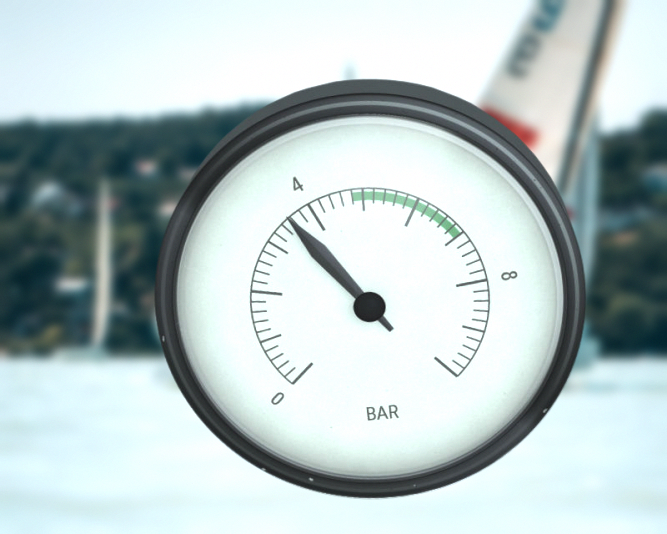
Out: bar 3.6
